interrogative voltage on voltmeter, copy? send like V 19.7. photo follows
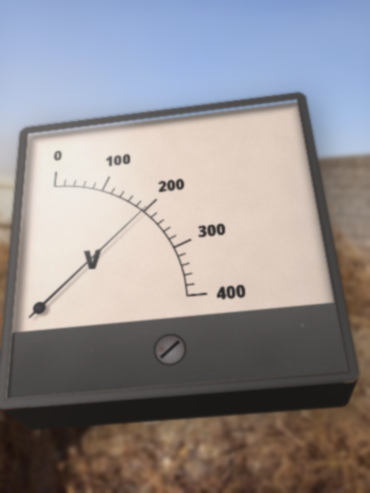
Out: V 200
